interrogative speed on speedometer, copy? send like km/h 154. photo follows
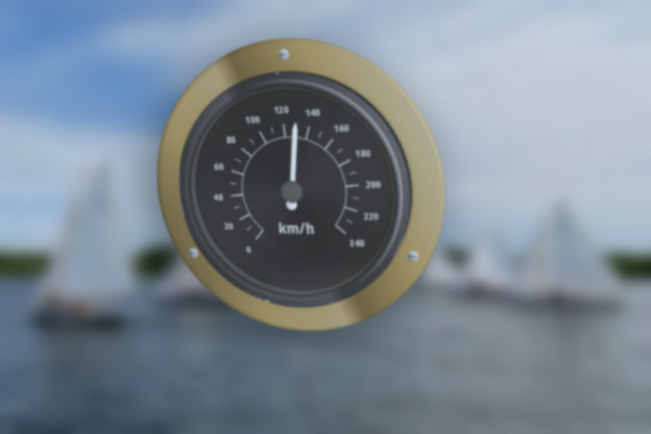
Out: km/h 130
